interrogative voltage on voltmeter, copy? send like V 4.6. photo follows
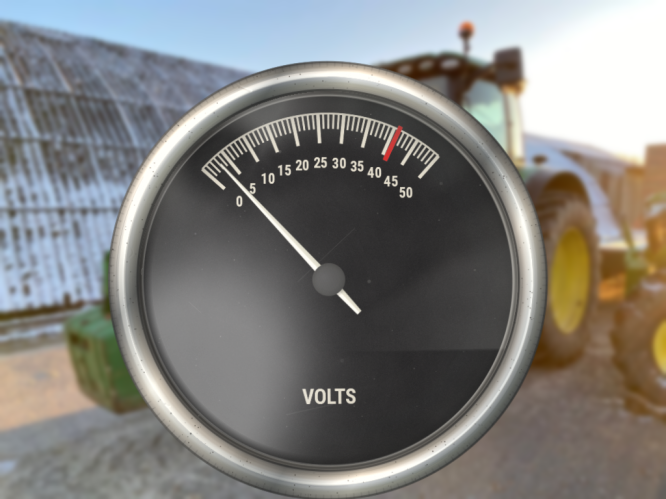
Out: V 3
